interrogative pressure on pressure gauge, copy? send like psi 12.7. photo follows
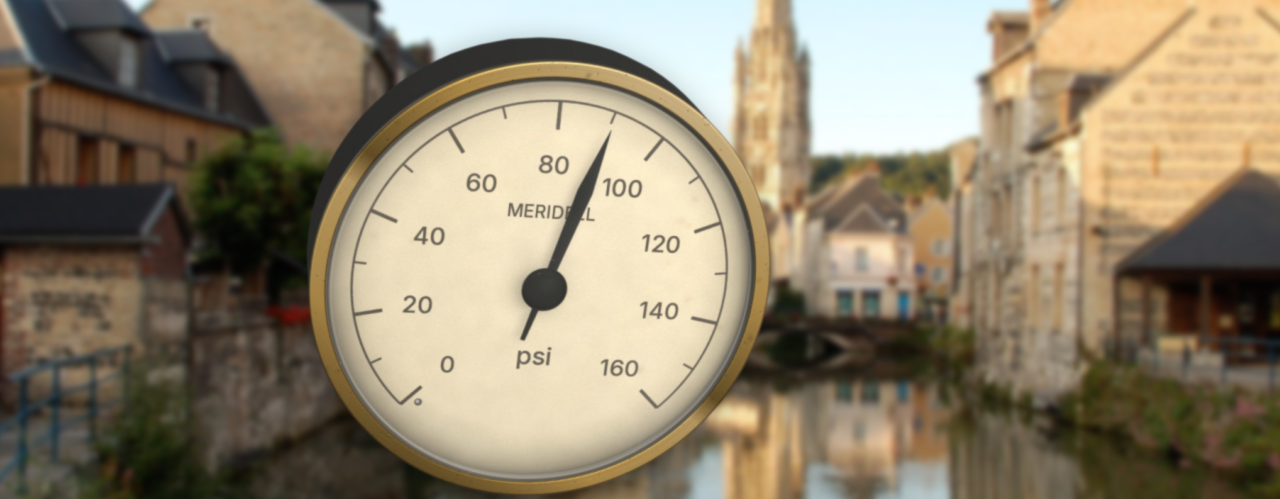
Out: psi 90
